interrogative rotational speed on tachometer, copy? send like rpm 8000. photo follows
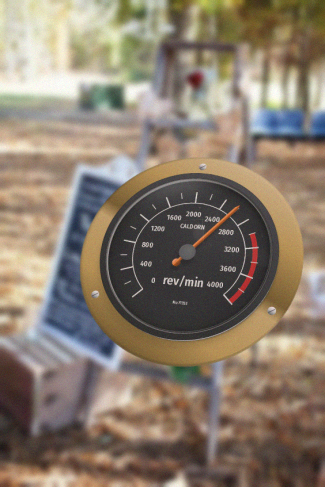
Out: rpm 2600
